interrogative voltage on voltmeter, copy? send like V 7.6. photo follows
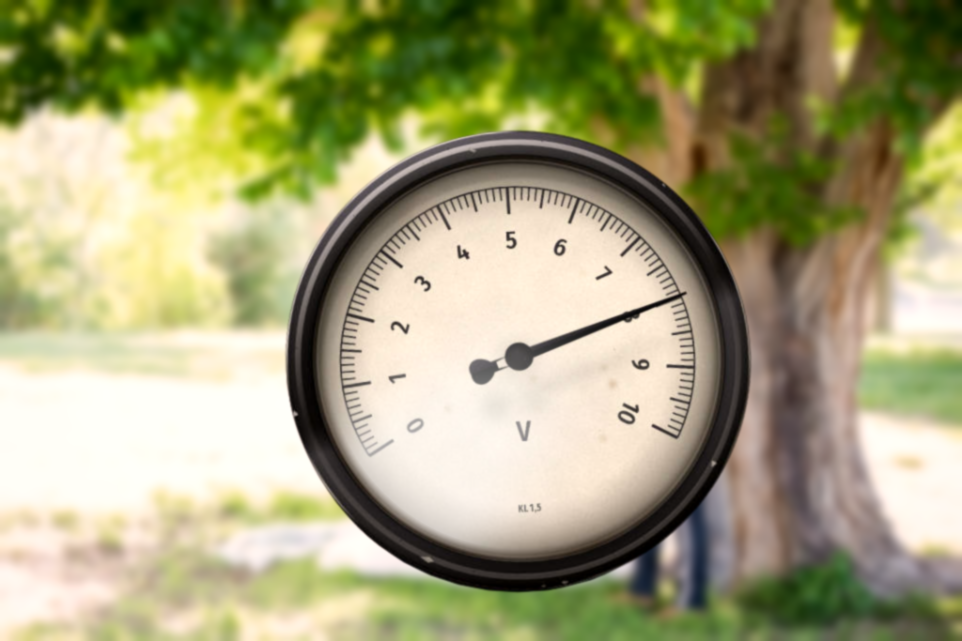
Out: V 8
